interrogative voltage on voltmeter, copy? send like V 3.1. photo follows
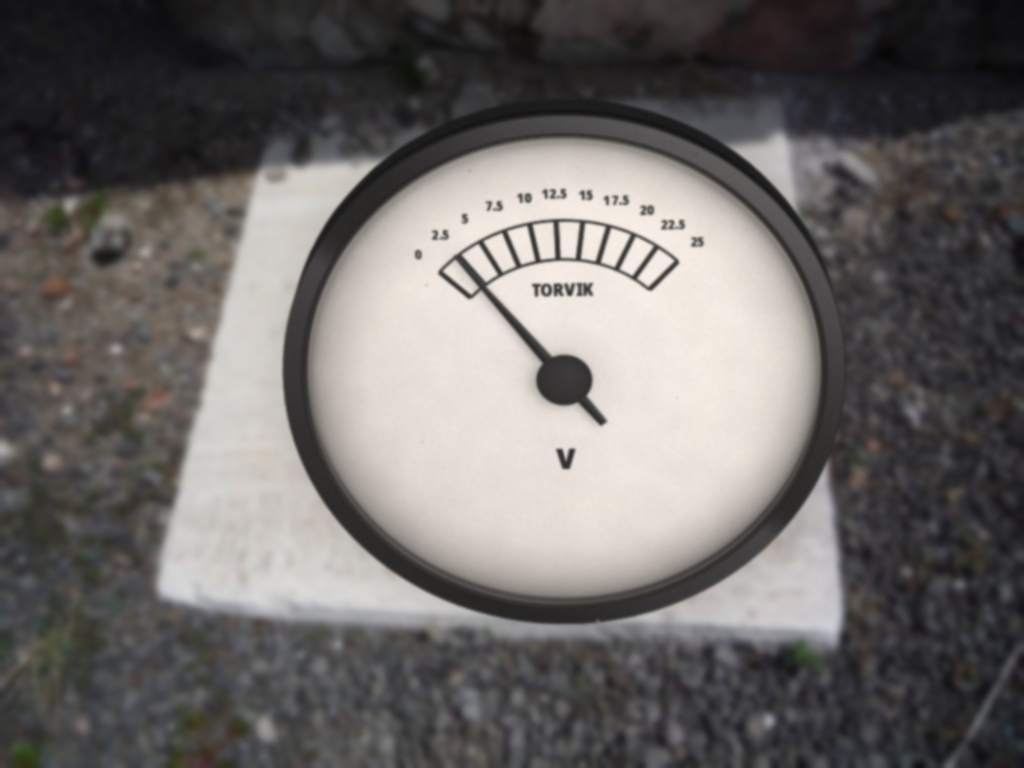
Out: V 2.5
